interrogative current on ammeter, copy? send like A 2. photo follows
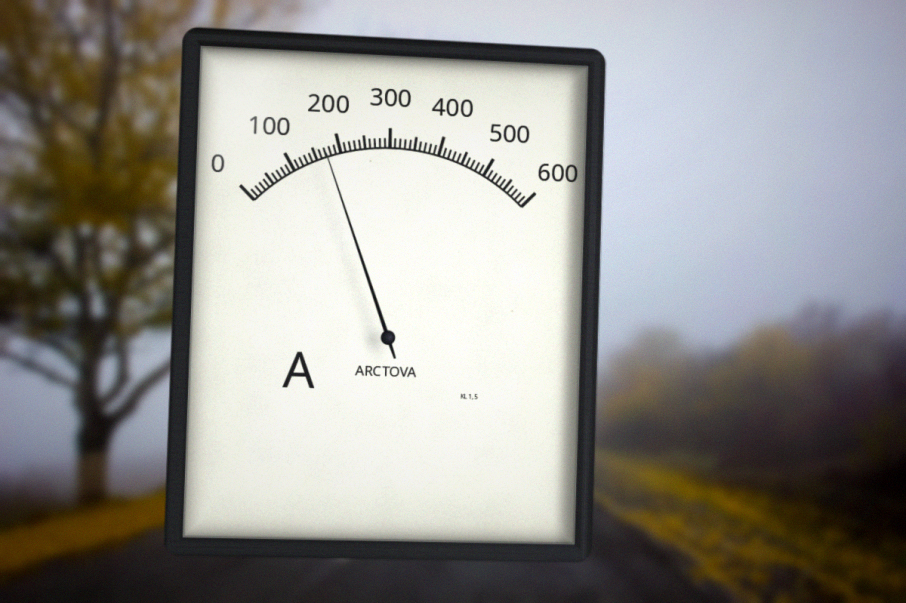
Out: A 170
